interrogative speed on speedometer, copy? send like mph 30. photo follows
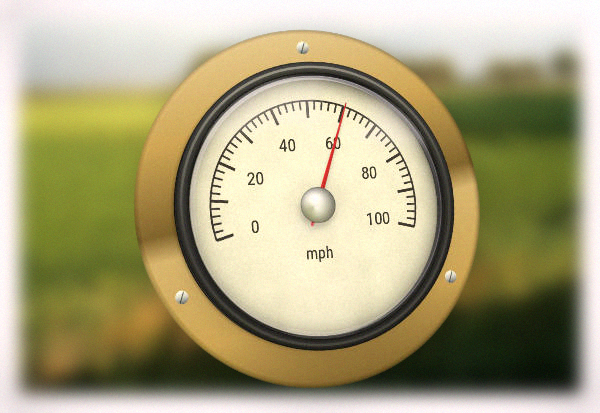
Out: mph 60
